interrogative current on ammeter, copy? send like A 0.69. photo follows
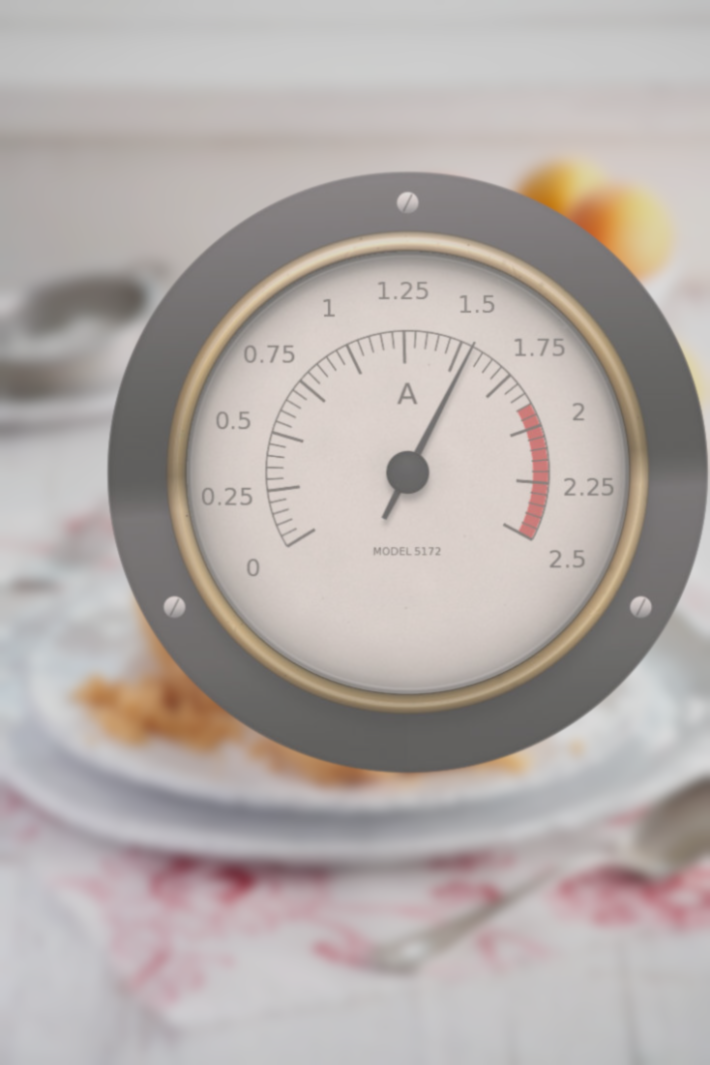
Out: A 1.55
